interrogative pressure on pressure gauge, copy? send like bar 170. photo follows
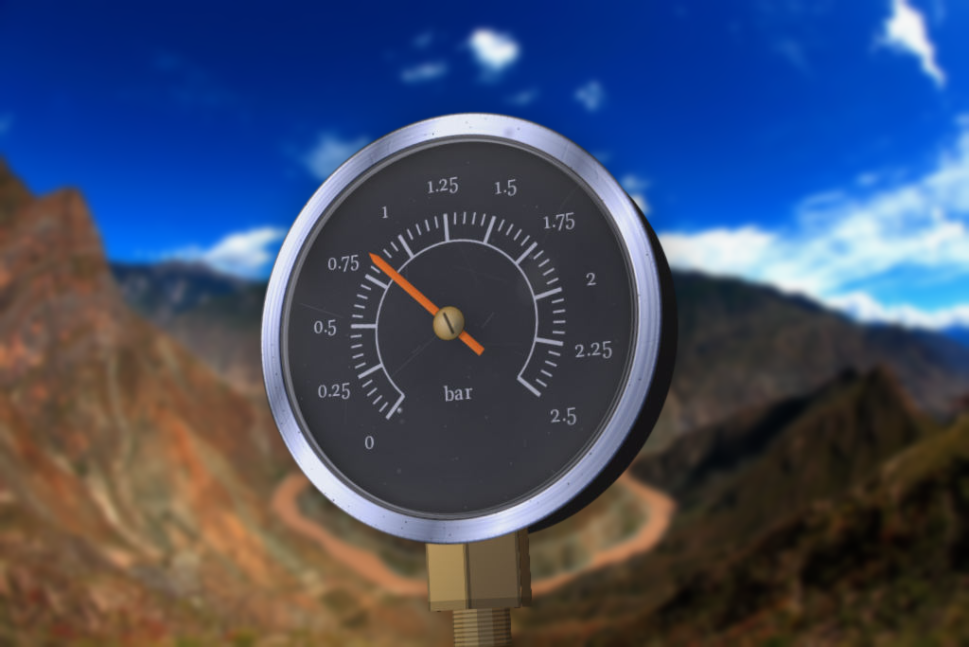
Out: bar 0.85
